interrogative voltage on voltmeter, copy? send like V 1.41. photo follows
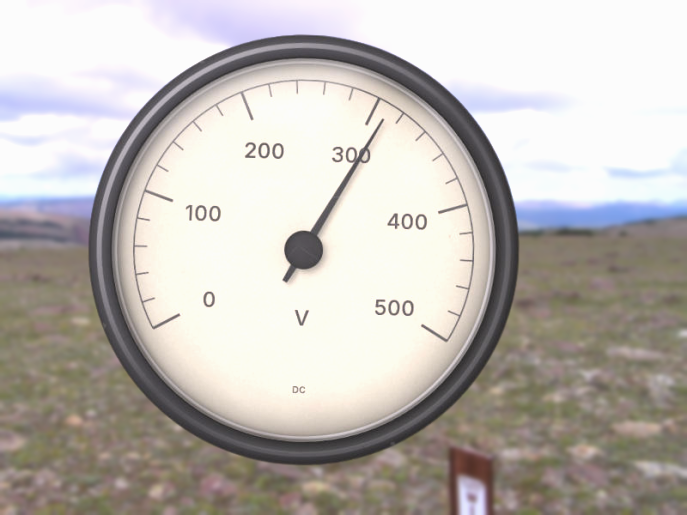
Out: V 310
